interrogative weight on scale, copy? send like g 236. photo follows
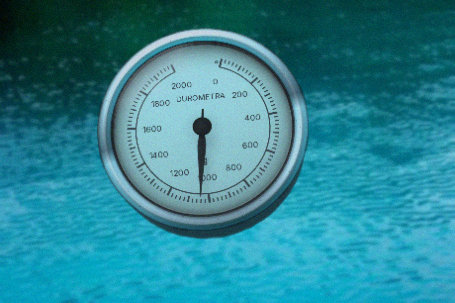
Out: g 1040
